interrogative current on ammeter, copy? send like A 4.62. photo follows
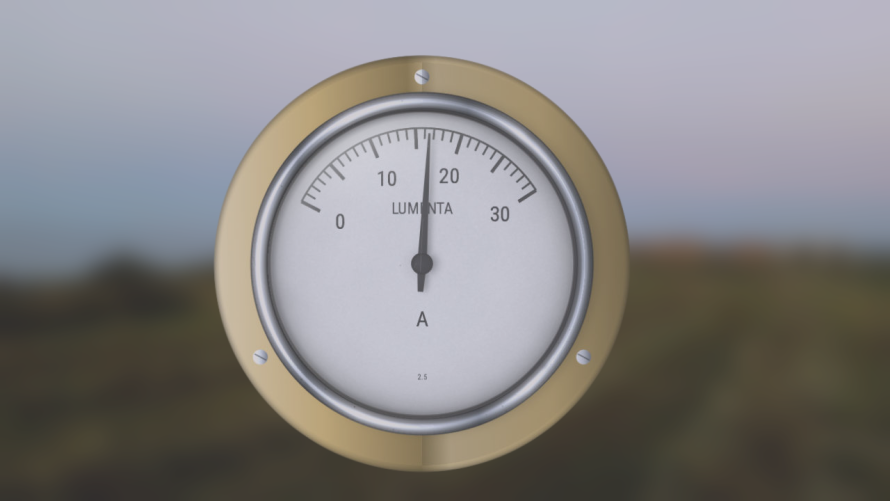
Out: A 16.5
